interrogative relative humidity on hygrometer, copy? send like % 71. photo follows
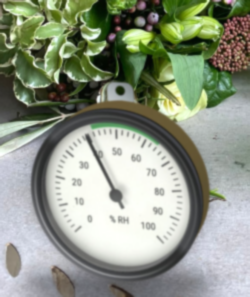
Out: % 40
